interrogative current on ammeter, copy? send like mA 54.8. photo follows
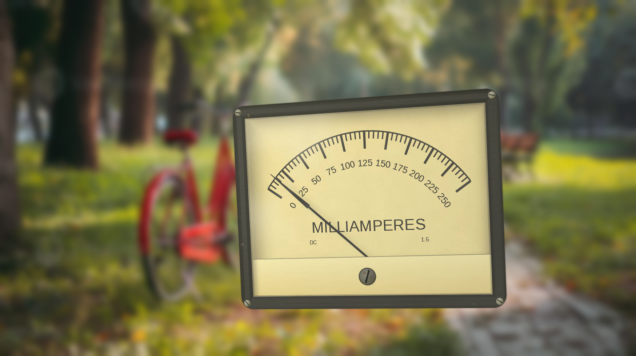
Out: mA 15
